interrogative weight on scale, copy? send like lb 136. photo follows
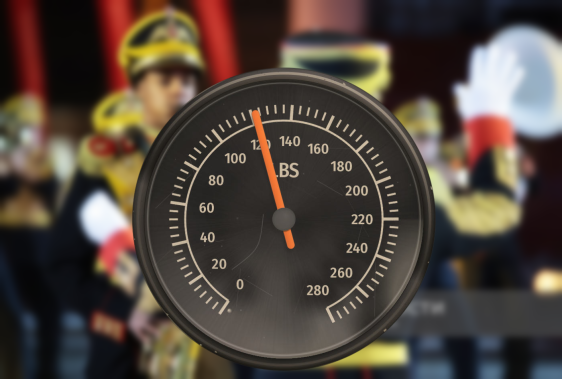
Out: lb 122
